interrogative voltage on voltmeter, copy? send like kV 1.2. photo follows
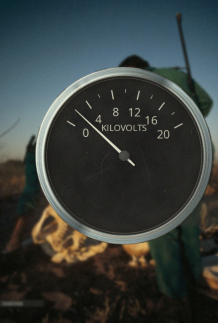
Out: kV 2
